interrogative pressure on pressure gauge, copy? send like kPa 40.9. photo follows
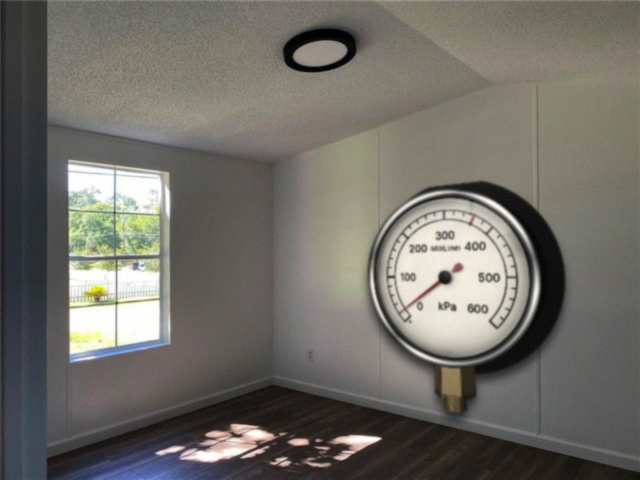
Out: kPa 20
